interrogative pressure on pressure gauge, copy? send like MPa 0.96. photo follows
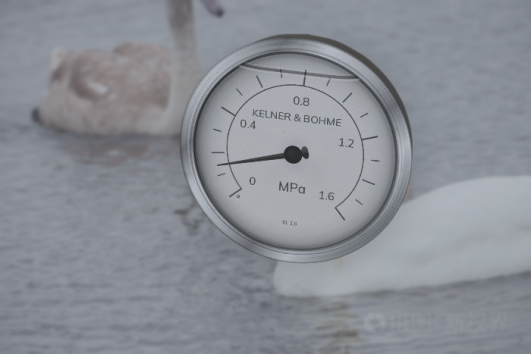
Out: MPa 0.15
